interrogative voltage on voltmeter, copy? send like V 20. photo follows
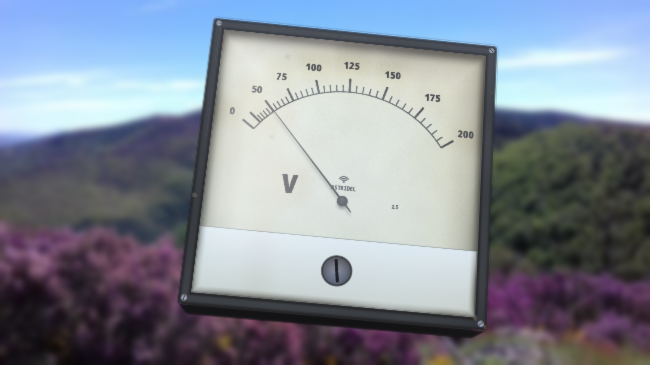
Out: V 50
